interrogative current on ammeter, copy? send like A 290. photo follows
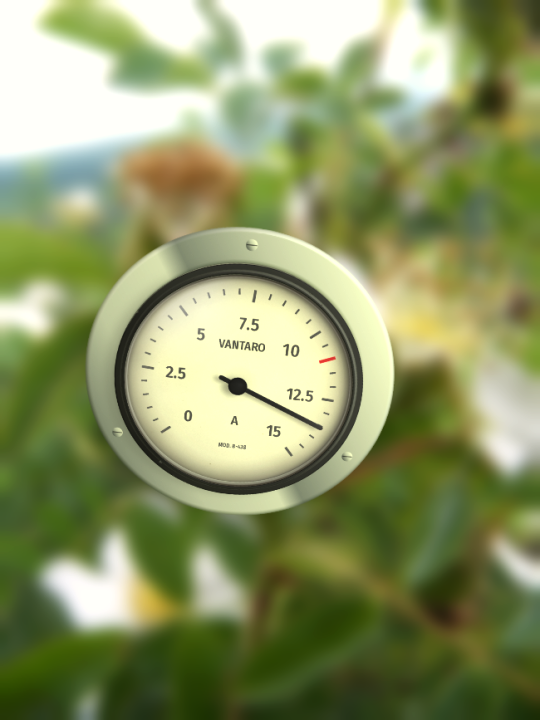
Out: A 13.5
